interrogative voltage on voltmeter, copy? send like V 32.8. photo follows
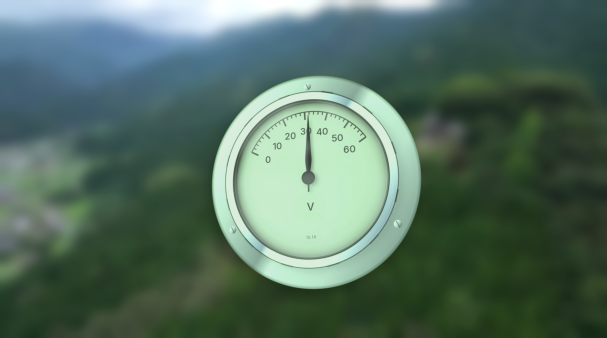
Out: V 32
